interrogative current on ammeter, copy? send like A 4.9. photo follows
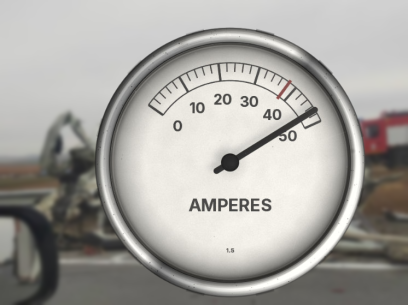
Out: A 47
